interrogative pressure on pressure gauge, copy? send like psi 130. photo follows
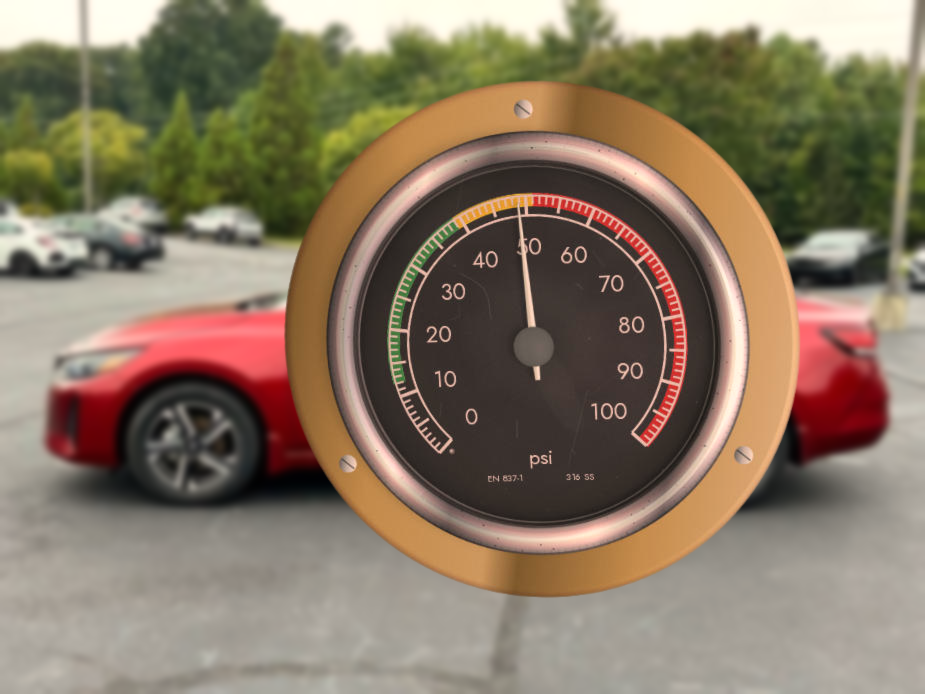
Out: psi 49
